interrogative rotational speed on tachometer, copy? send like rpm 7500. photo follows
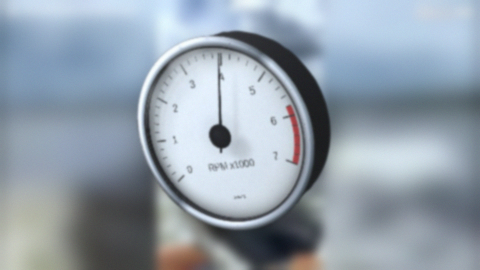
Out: rpm 4000
